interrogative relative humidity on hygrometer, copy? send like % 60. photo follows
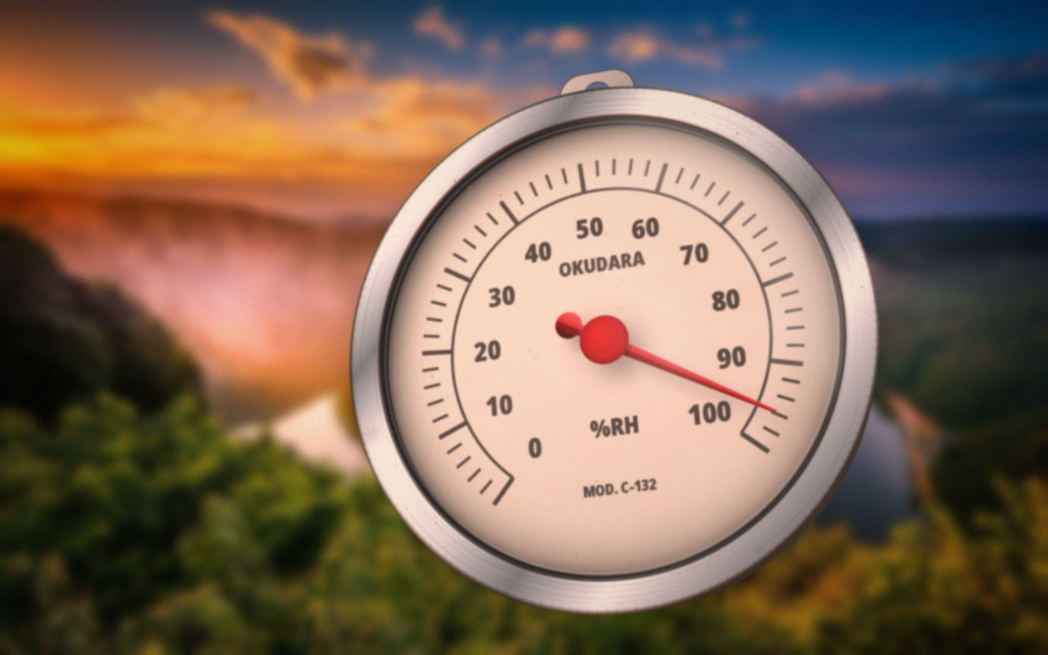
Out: % 96
